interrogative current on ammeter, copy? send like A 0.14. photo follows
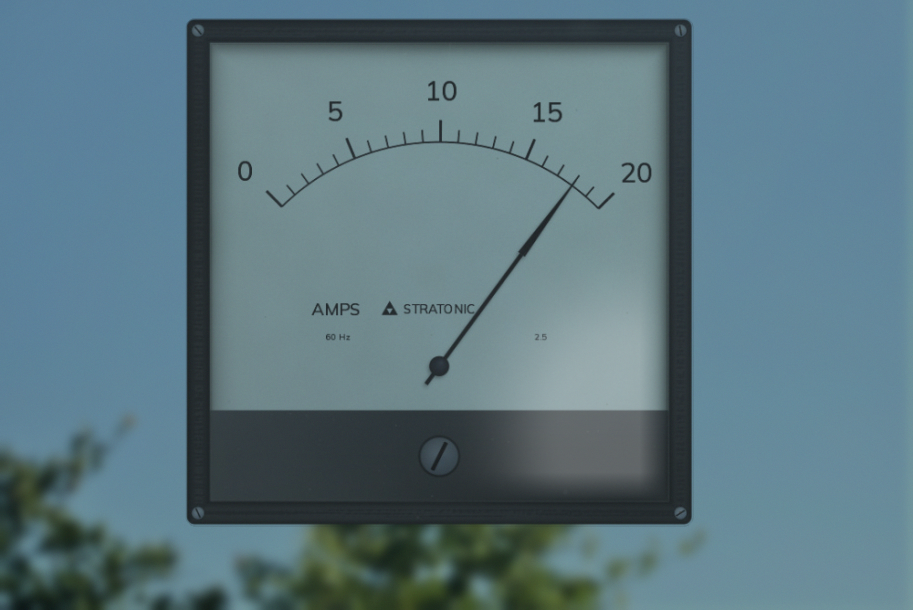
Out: A 18
